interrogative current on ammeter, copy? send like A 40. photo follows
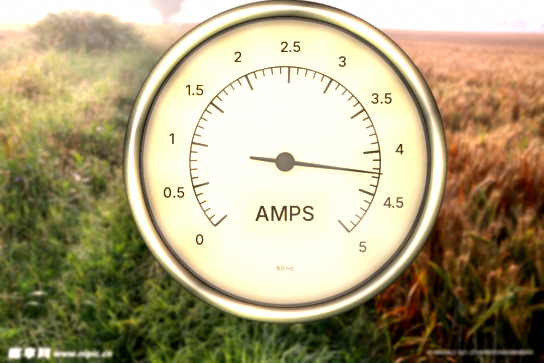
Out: A 4.25
